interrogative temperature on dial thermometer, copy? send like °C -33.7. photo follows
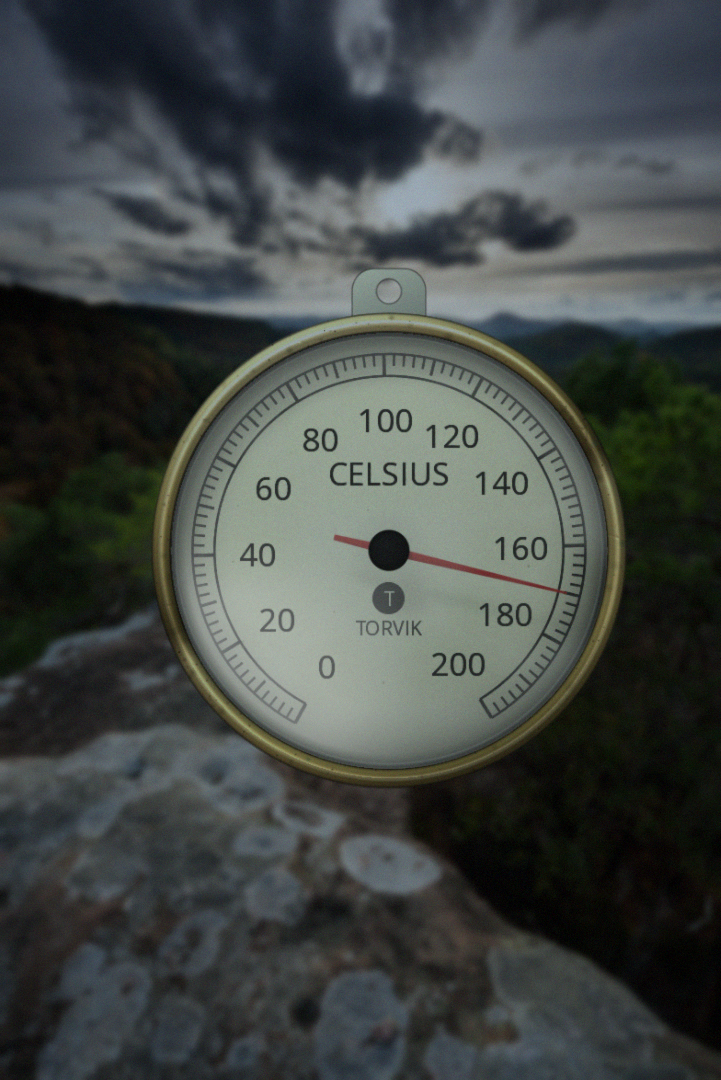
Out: °C 170
